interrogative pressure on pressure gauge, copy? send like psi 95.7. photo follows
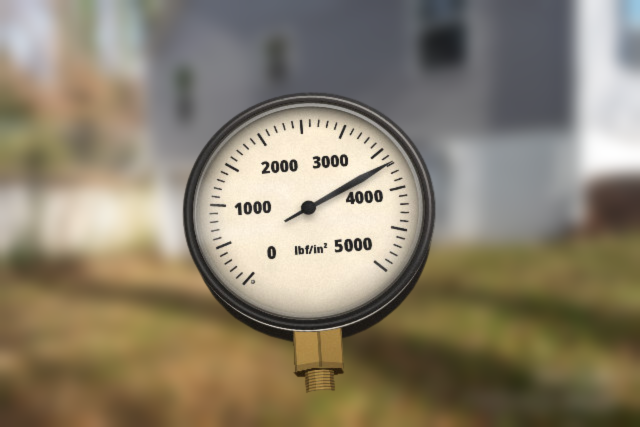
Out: psi 3700
